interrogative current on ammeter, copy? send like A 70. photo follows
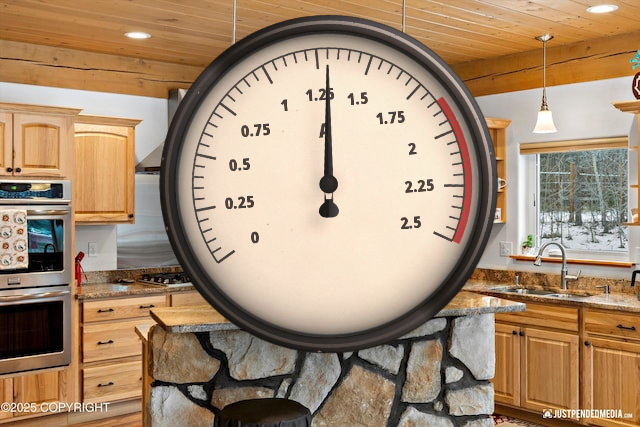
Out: A 1.3
